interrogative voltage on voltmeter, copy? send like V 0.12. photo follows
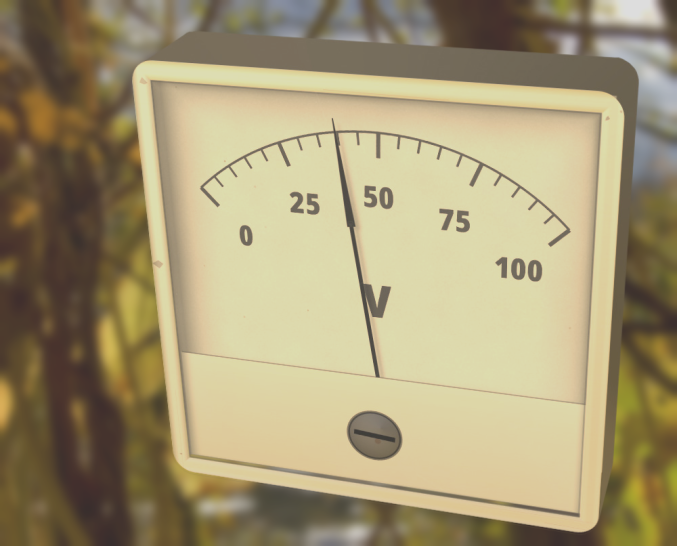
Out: V 40
